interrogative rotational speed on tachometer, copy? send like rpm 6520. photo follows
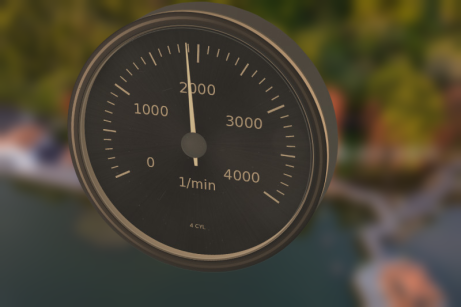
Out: rpm 1900
